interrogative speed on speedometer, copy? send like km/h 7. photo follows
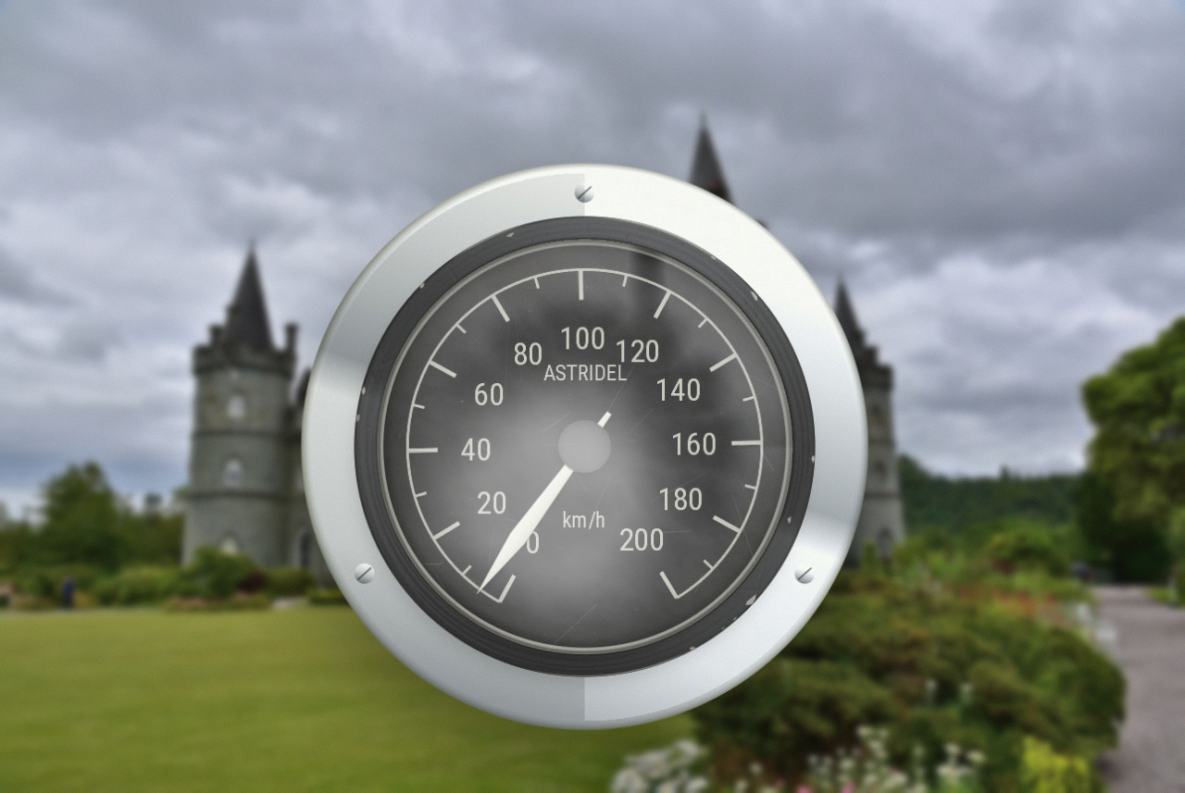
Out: km/h 5
